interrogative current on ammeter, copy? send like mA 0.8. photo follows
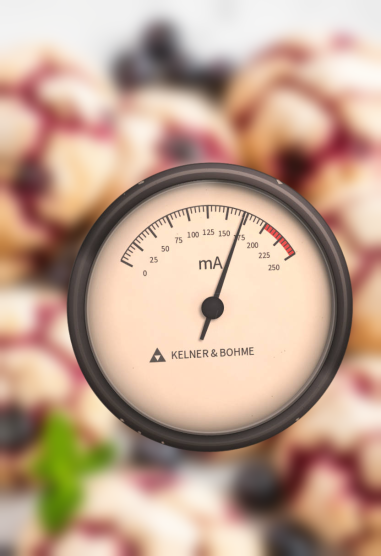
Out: mA 170
